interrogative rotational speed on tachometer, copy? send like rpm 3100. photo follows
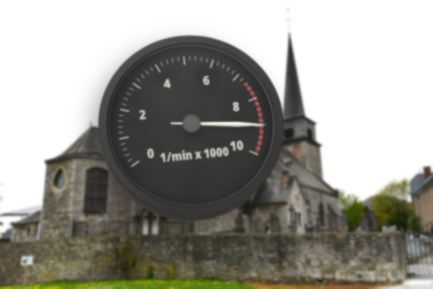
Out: rpm 9000
